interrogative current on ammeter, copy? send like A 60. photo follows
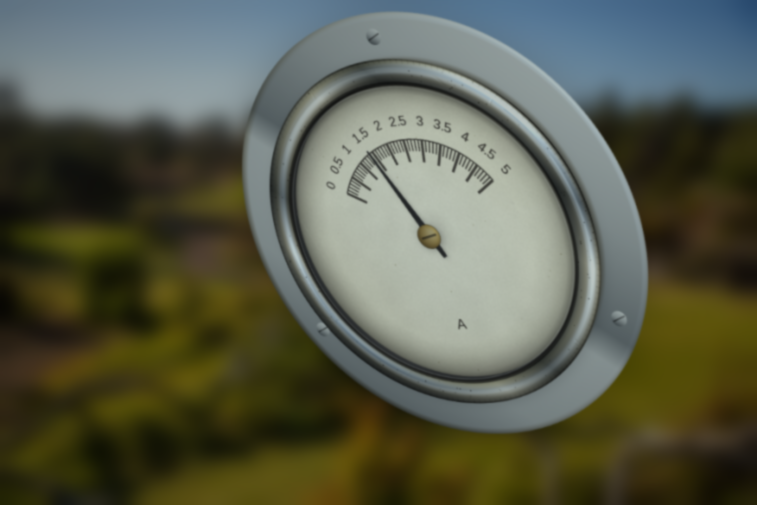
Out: A 1.5
